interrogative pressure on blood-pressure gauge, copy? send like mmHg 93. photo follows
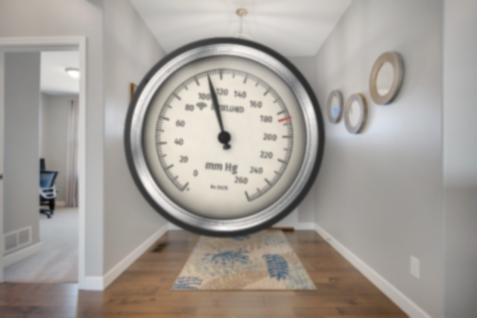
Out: mmHg 110
